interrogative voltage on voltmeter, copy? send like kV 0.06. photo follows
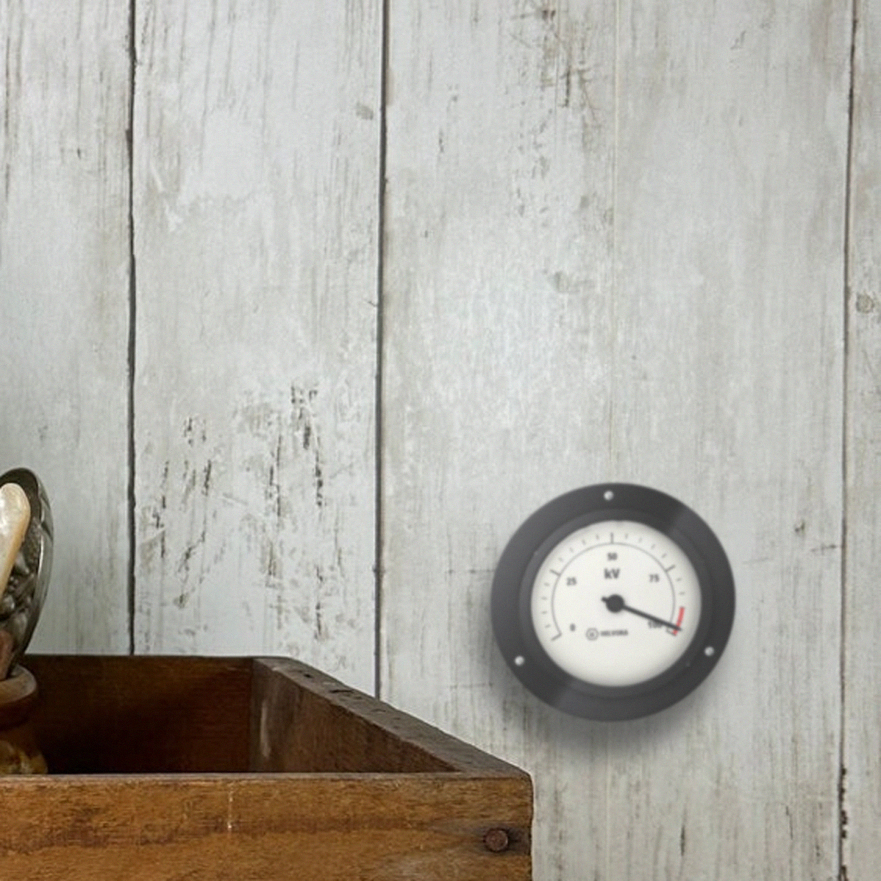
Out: kV 97.5
